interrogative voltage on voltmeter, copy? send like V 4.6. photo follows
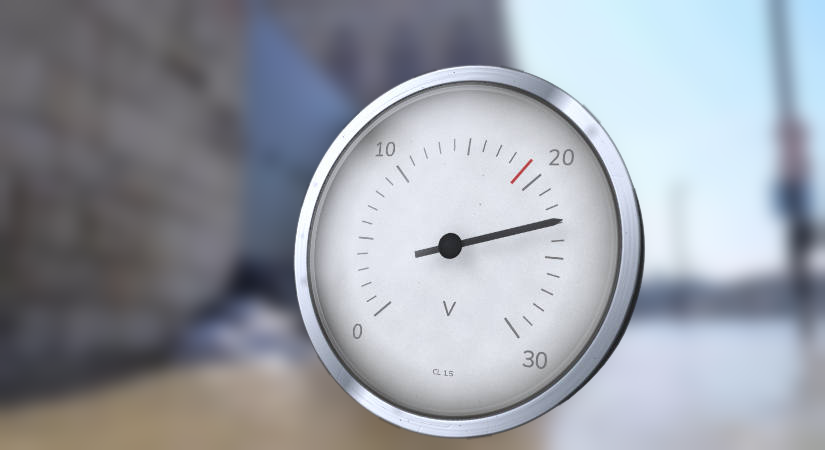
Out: V 23
